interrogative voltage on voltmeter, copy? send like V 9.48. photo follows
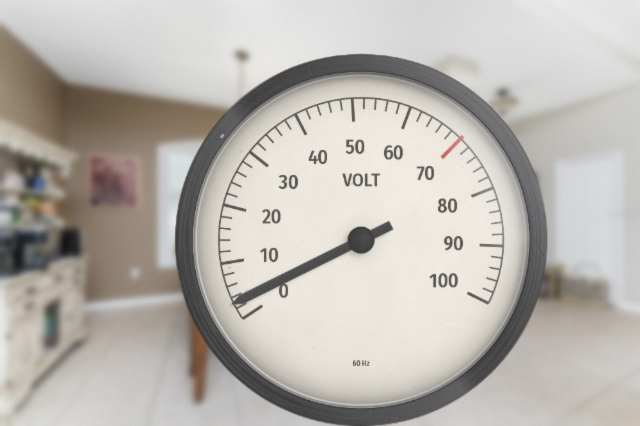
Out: V 3
